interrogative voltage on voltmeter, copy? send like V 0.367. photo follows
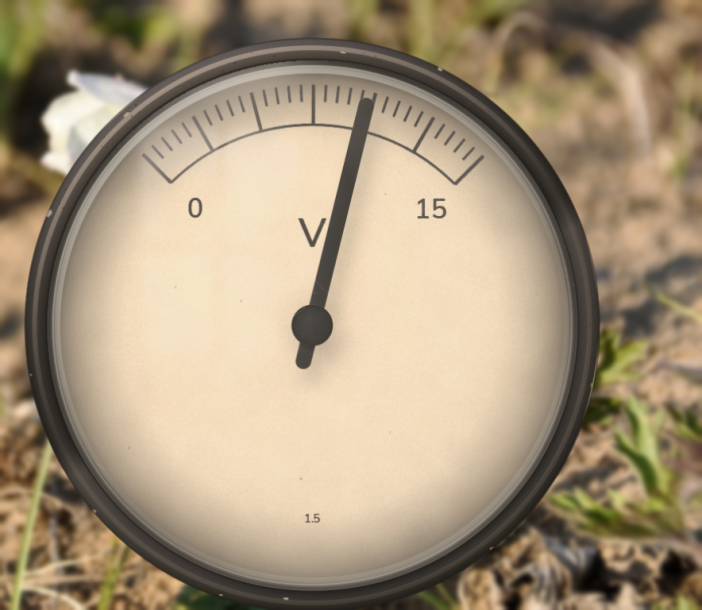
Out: V 9.75
